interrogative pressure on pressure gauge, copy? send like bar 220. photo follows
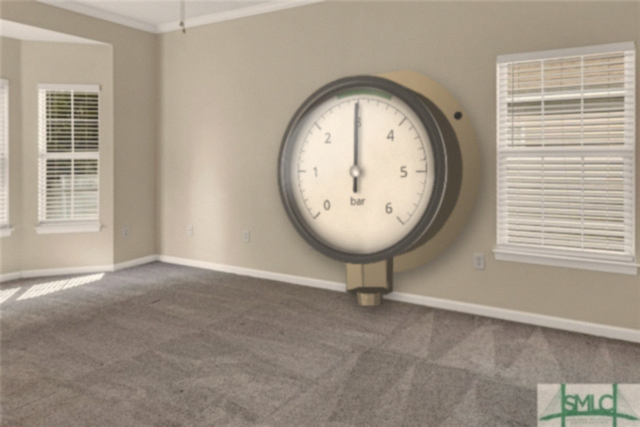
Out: bar 3
